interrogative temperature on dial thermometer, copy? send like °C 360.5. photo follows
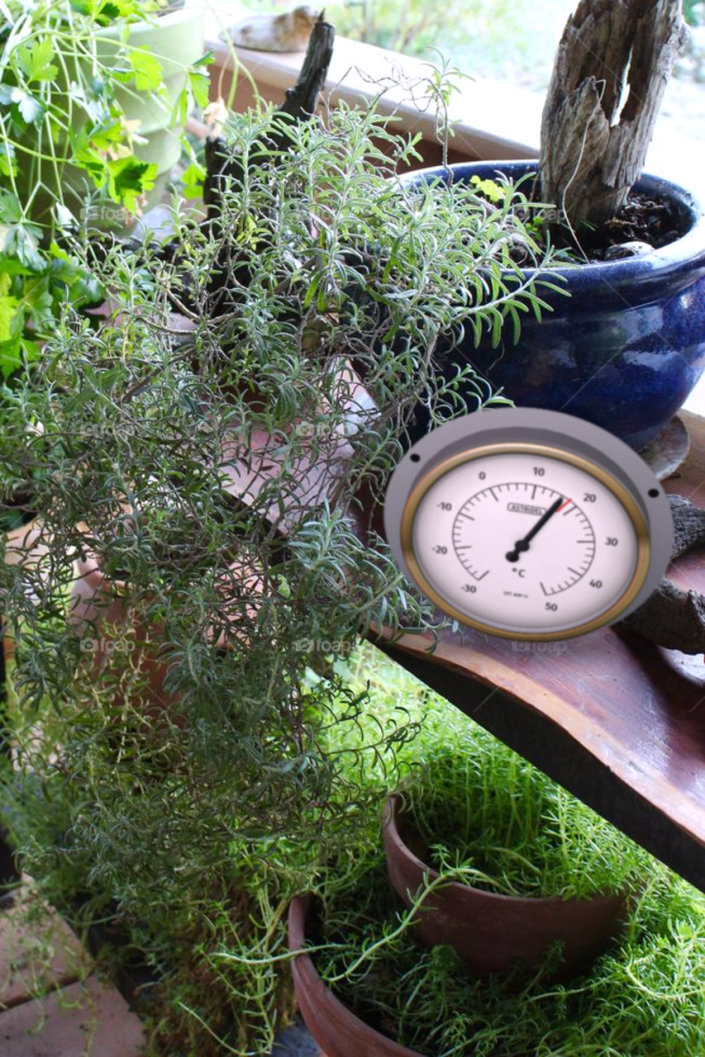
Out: °C 16
